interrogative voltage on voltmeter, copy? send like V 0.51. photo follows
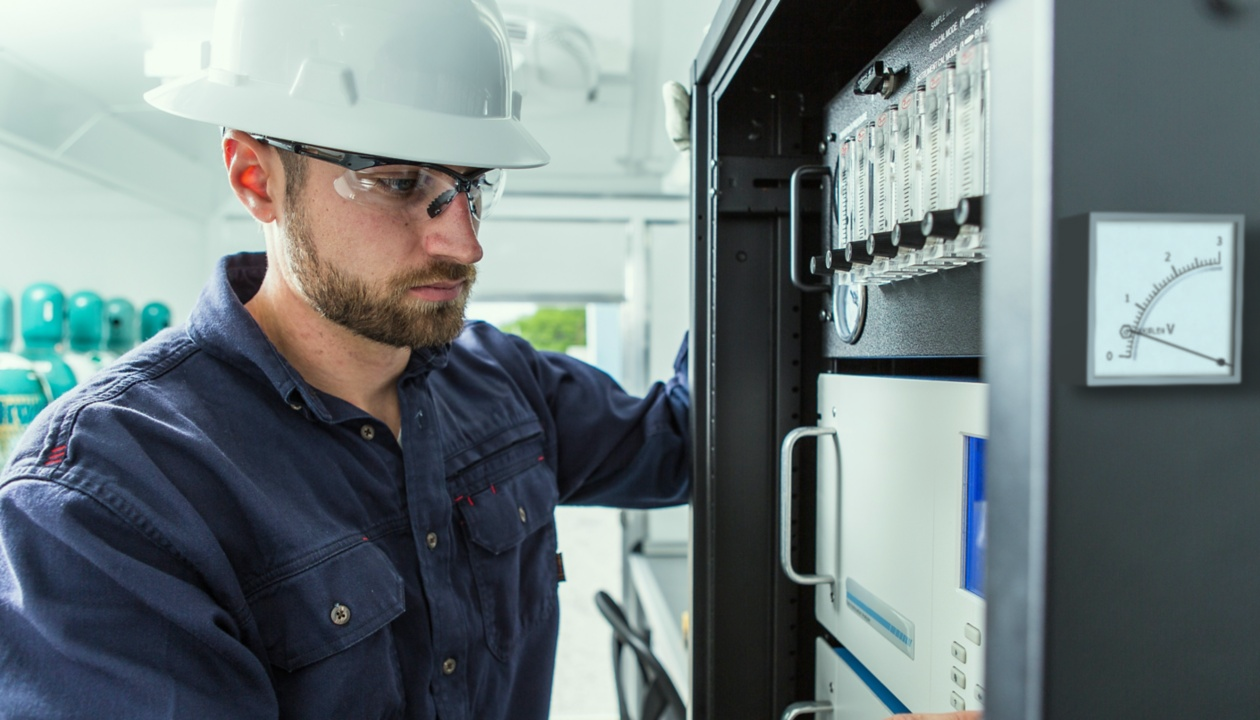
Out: V 0.5
